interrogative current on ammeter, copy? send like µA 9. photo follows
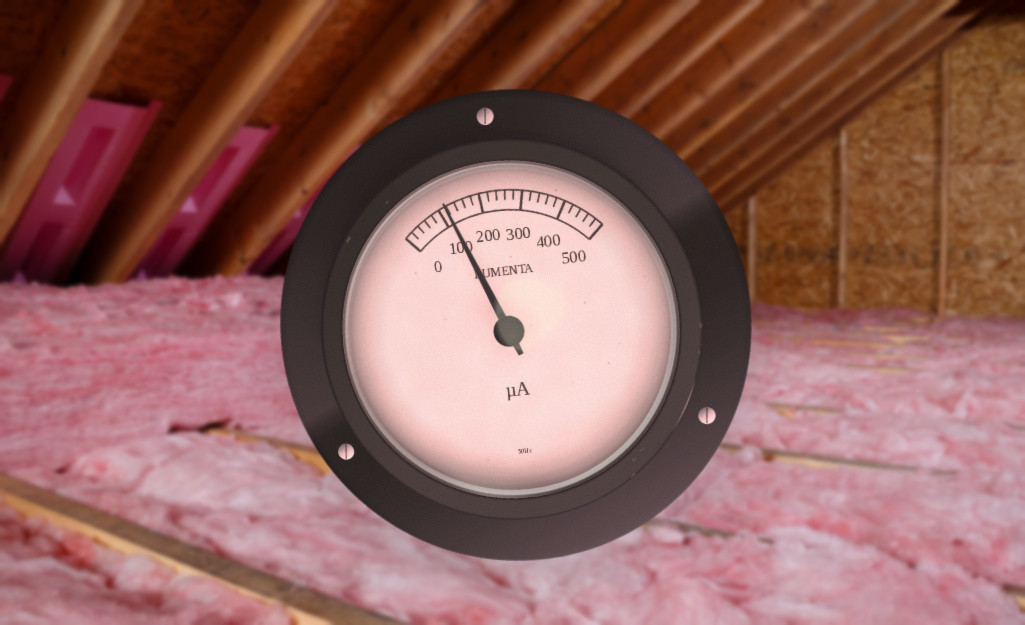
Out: µA 120
